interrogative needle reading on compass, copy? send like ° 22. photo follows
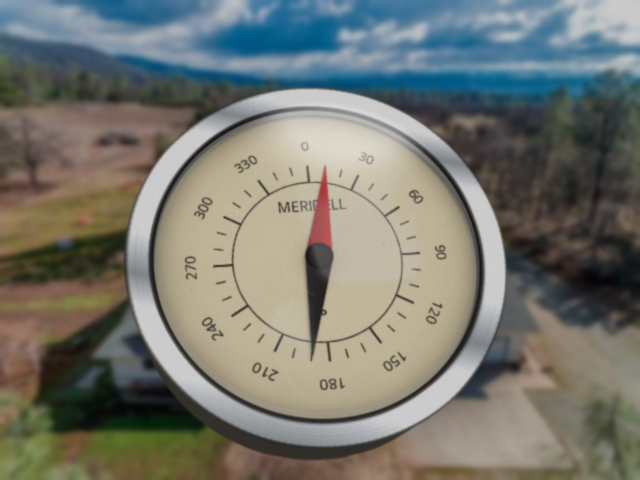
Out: ° 10
